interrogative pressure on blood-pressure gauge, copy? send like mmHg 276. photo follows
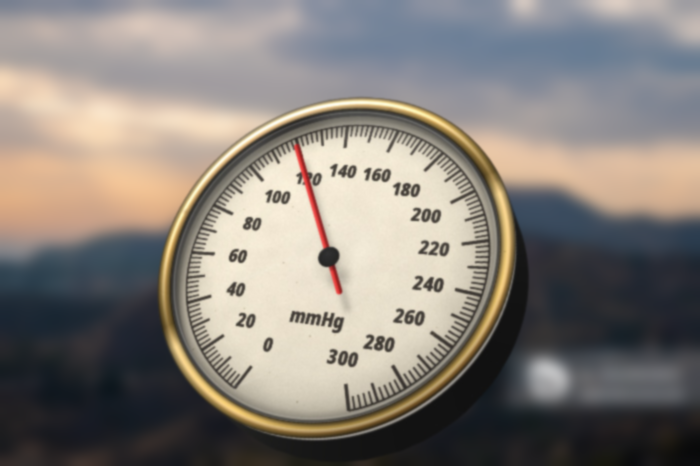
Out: mmHg 120
